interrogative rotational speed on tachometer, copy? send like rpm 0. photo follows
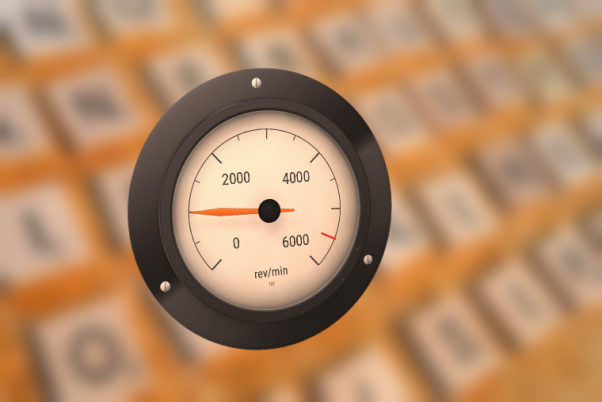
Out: rpm 1000
